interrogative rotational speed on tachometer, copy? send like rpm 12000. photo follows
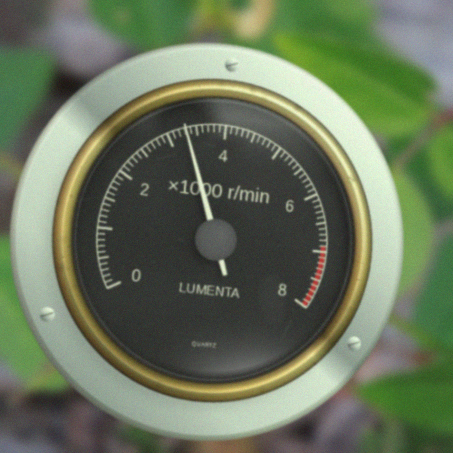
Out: rpm 3300
